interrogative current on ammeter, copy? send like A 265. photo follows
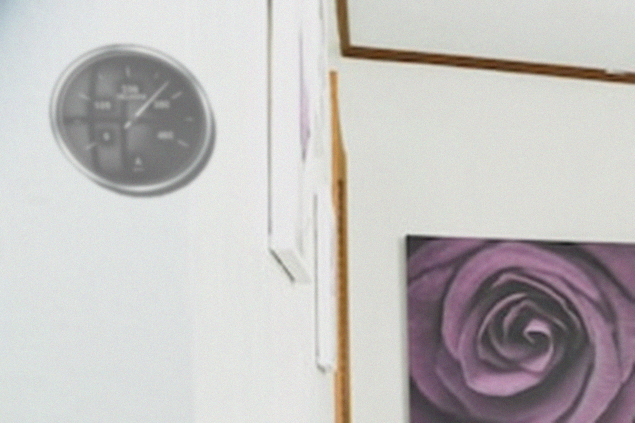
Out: A 275
